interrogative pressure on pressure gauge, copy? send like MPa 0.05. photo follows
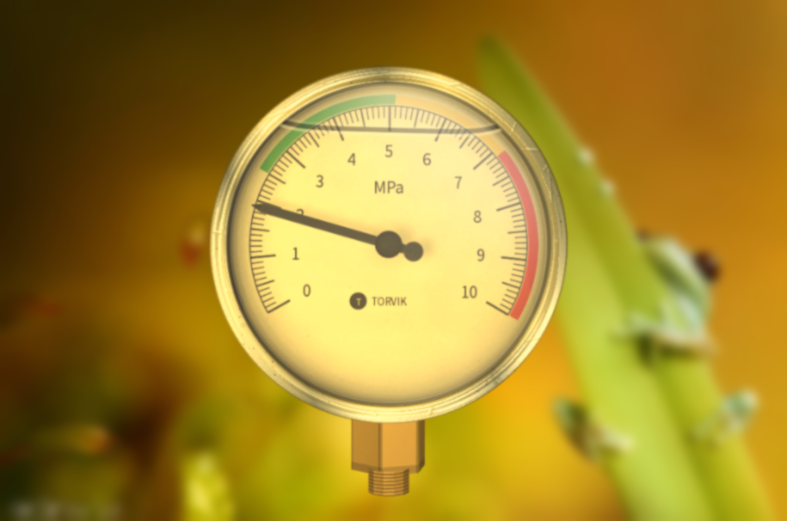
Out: MPa 1.9
